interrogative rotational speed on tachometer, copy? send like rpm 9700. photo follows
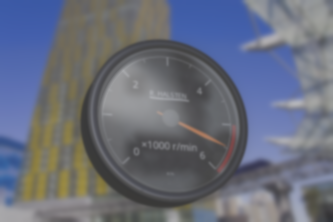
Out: rpm 5500
